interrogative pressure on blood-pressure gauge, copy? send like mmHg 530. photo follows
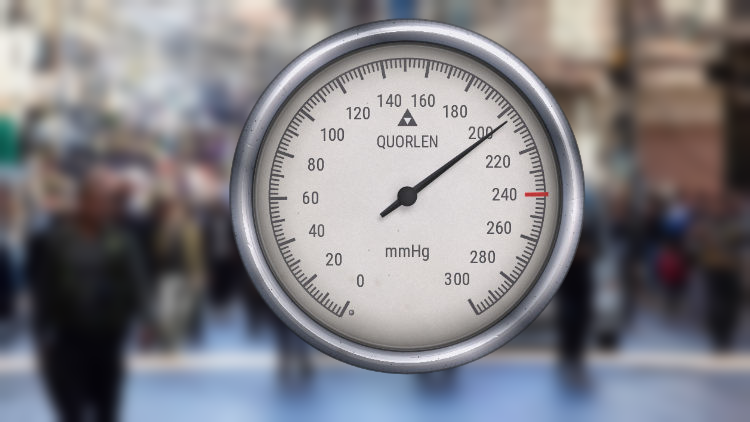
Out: mmHg 204
